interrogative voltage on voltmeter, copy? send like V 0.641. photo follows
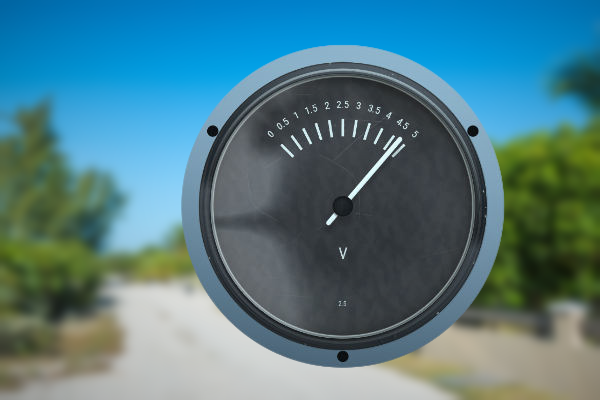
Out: V 4.75
